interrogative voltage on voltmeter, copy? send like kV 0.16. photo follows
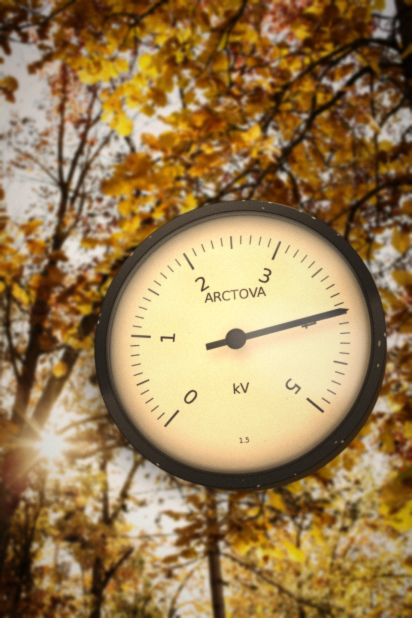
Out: kV 4
